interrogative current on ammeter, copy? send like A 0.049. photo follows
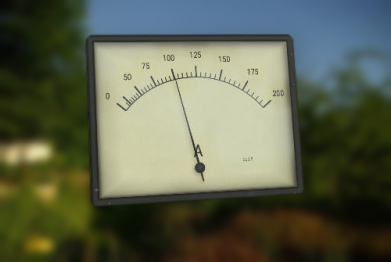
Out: A 100
